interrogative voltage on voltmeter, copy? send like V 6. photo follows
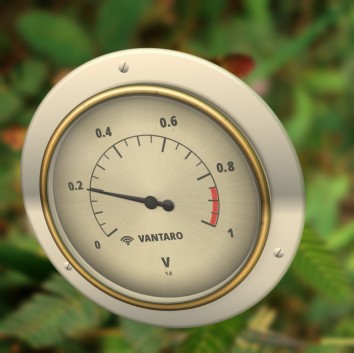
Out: V 0.2
